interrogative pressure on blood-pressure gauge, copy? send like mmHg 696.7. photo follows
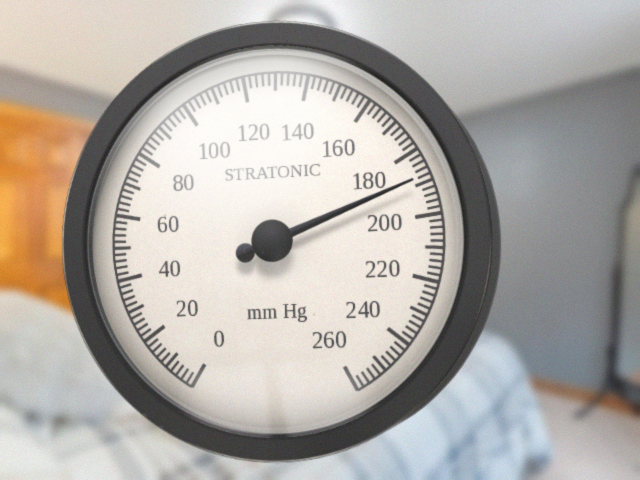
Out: mmHg 188
